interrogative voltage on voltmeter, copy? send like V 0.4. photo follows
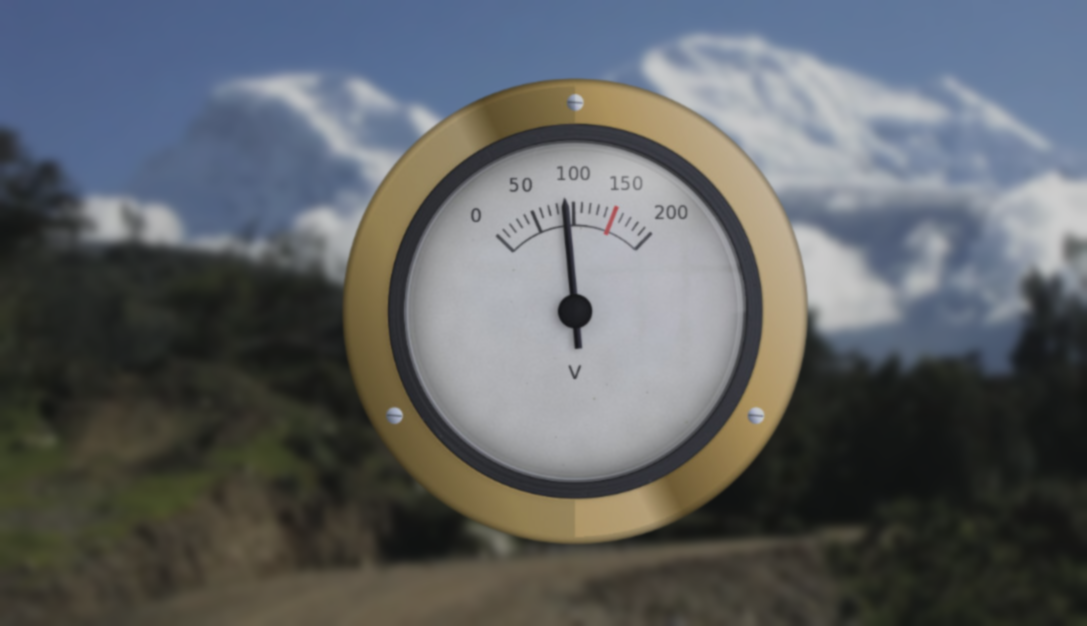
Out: V 90
